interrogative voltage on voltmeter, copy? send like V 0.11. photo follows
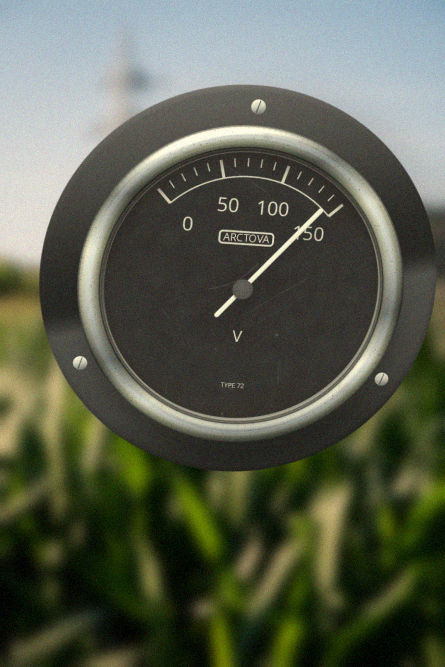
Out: V 140
